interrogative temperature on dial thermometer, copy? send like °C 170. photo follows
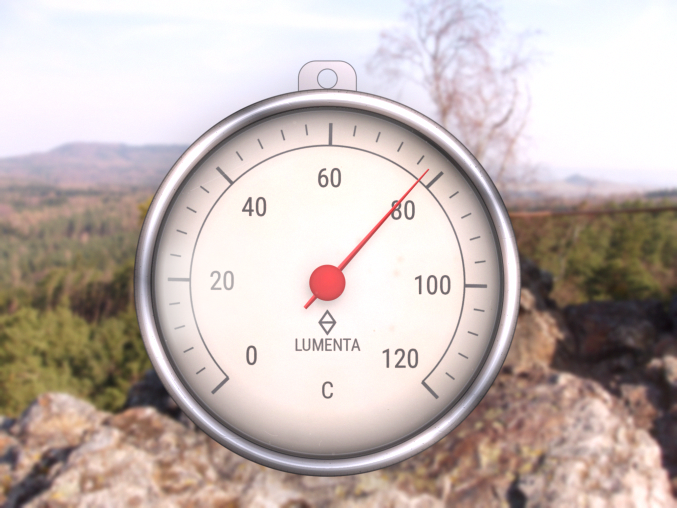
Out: °C 78
